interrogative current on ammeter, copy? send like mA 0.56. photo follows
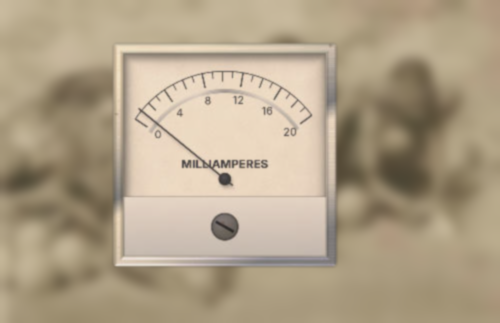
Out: mA 1
